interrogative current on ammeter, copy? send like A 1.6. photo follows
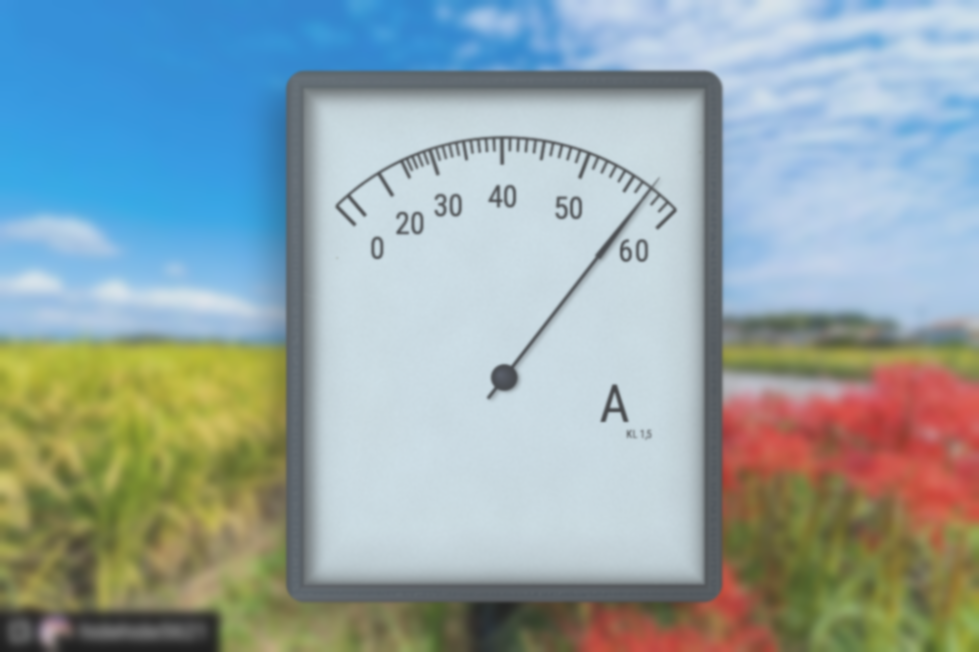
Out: A 57
